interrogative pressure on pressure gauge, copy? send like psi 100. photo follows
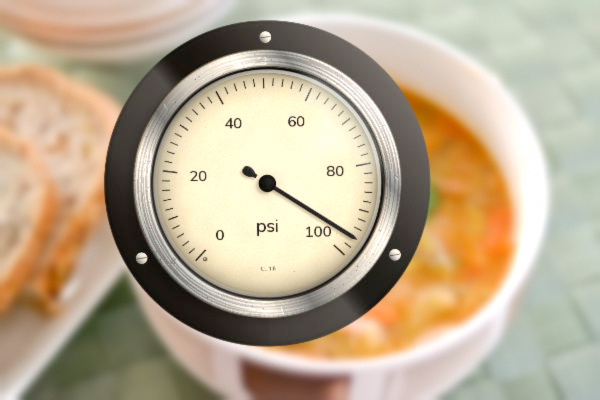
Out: psi 96
